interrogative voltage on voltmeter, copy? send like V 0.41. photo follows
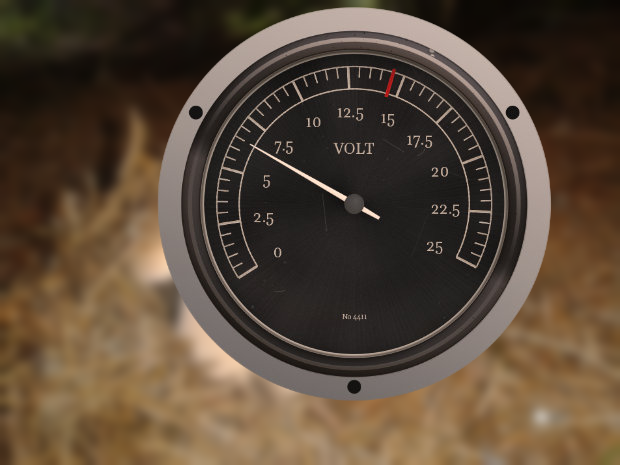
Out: V 6.5
